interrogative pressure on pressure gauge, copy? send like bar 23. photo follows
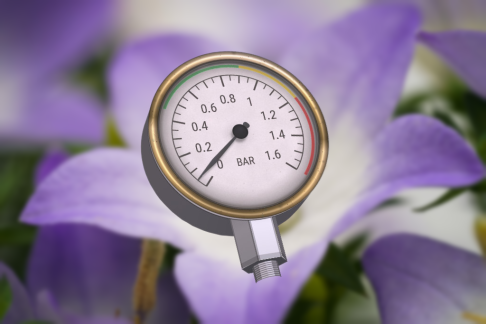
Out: bar 0.05
